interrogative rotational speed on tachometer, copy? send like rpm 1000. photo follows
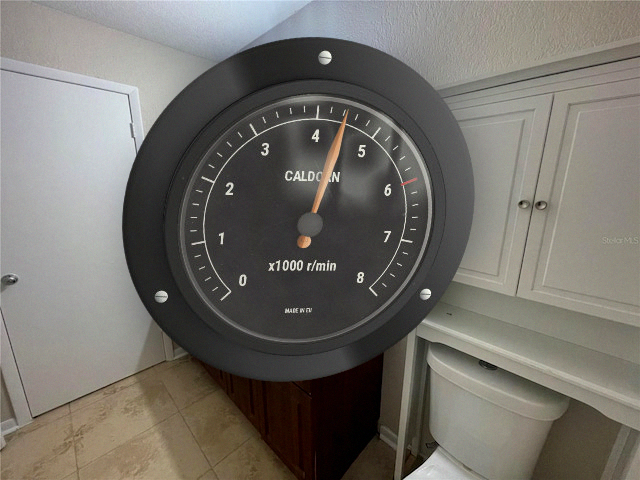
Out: rpm 4400
